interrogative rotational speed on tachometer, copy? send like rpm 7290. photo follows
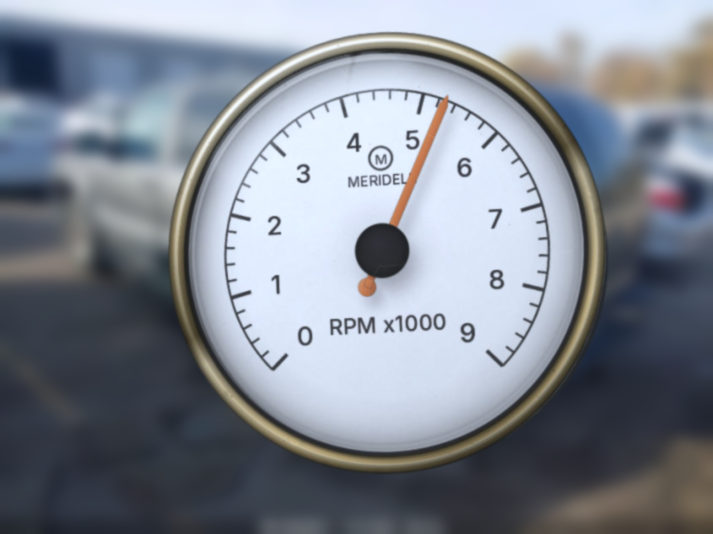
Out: rpm 5300
